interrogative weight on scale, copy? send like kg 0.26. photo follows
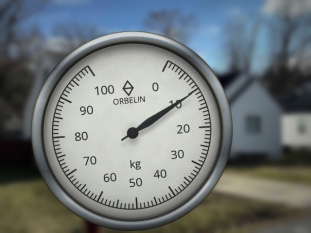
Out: kg 10
